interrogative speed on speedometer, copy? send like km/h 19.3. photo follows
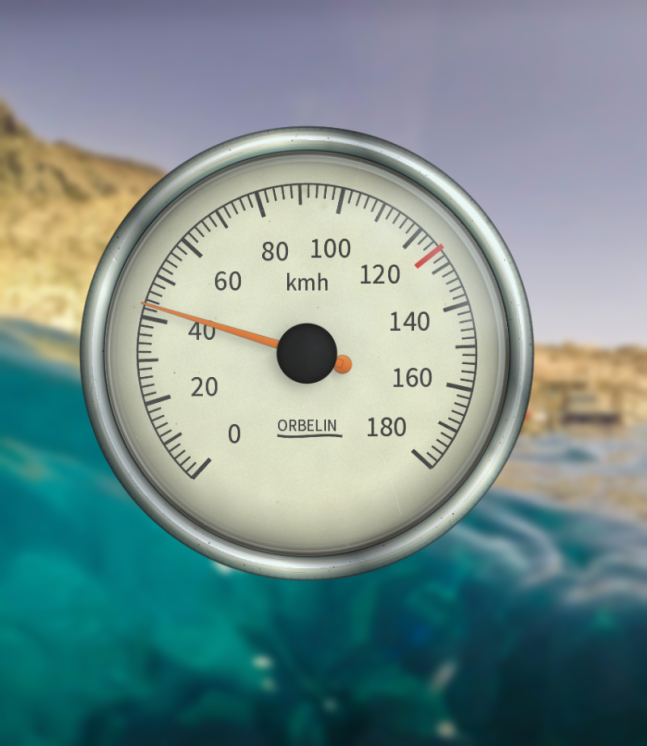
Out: km/h 43
